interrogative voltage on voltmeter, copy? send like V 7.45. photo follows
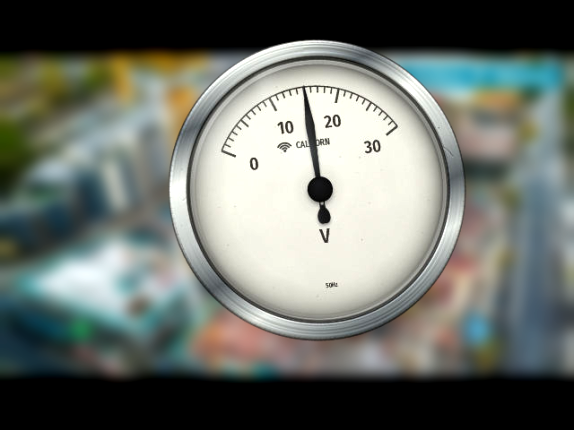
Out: V 15
